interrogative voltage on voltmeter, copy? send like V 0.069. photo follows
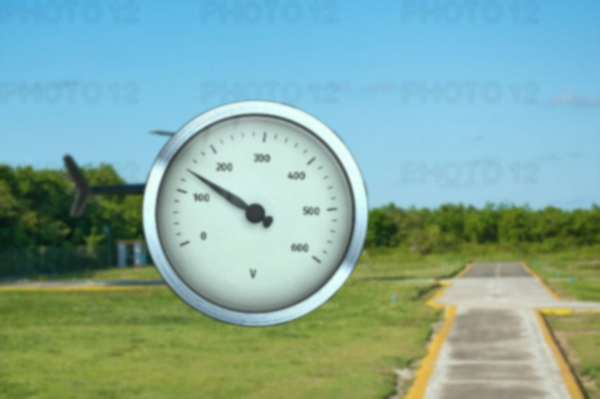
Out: V 140
